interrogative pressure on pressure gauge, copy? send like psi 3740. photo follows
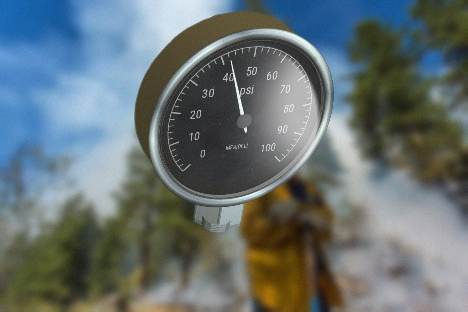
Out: psi 42
